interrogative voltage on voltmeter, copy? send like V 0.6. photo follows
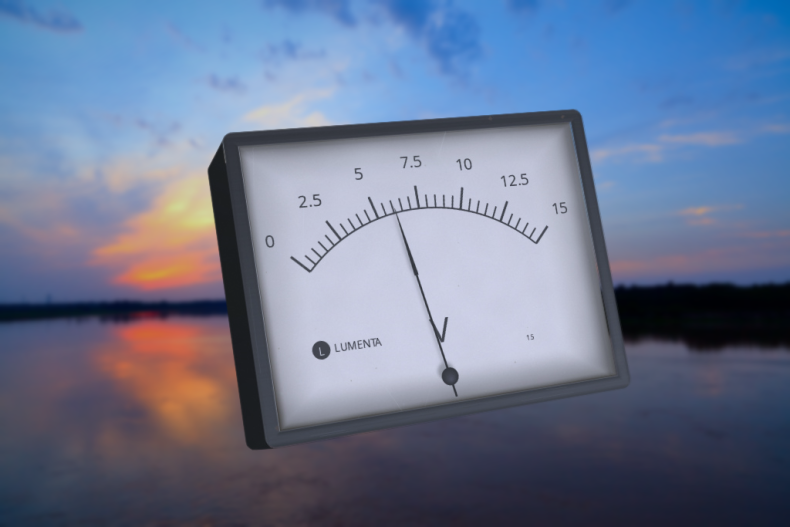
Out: V 6
